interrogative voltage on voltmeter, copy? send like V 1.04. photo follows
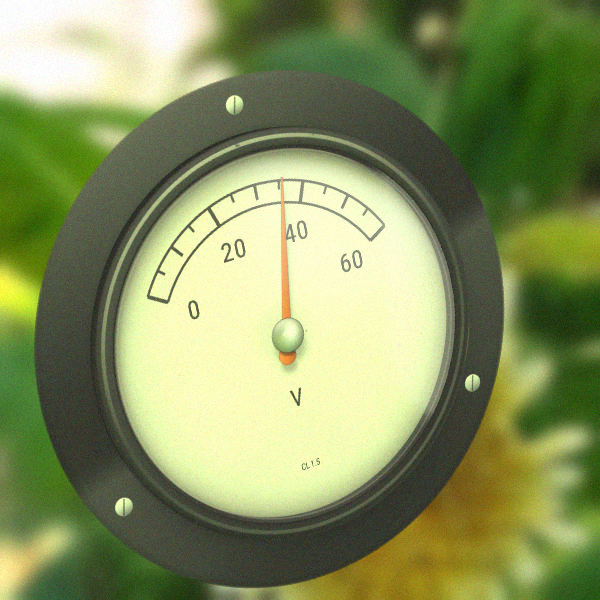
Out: V 35
